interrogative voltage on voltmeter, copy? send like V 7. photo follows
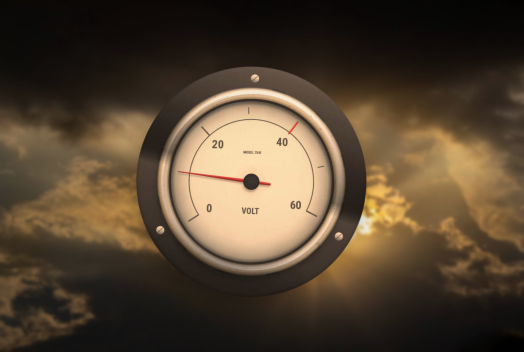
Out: V 10
